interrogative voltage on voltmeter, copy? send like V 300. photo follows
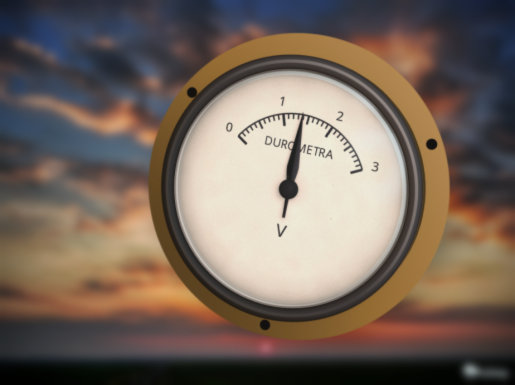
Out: V 1.4
